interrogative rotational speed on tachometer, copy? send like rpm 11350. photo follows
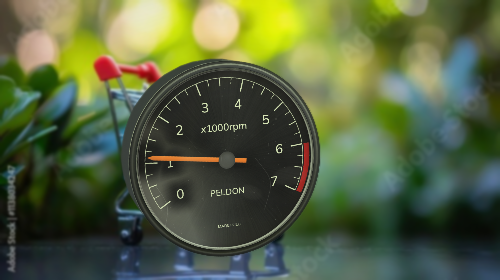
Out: rpm 1125
